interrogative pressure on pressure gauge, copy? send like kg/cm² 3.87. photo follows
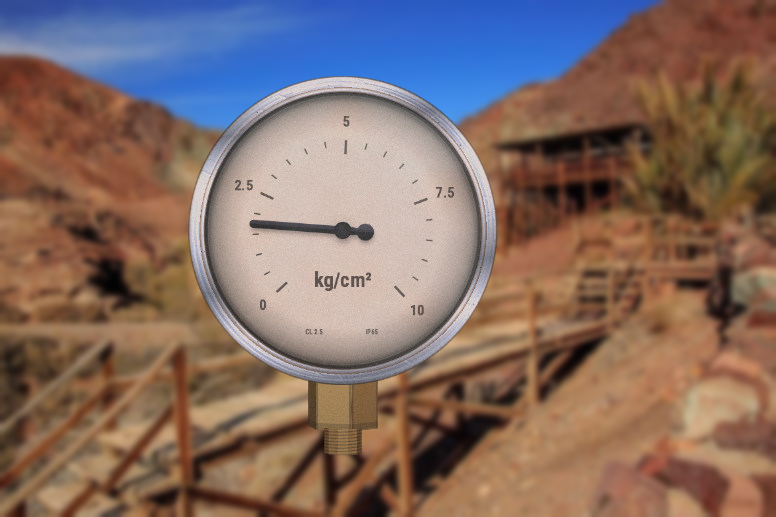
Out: kg/cm² 1.75
